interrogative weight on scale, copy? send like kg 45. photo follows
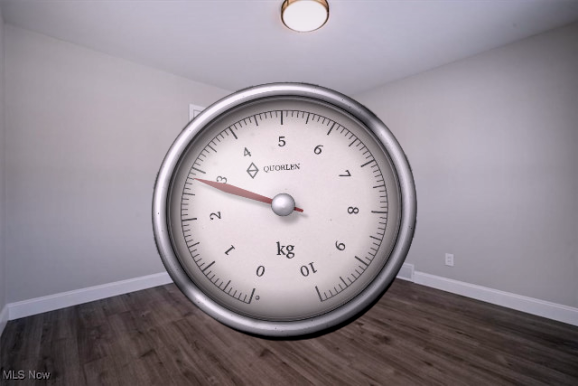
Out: kg 2.8
